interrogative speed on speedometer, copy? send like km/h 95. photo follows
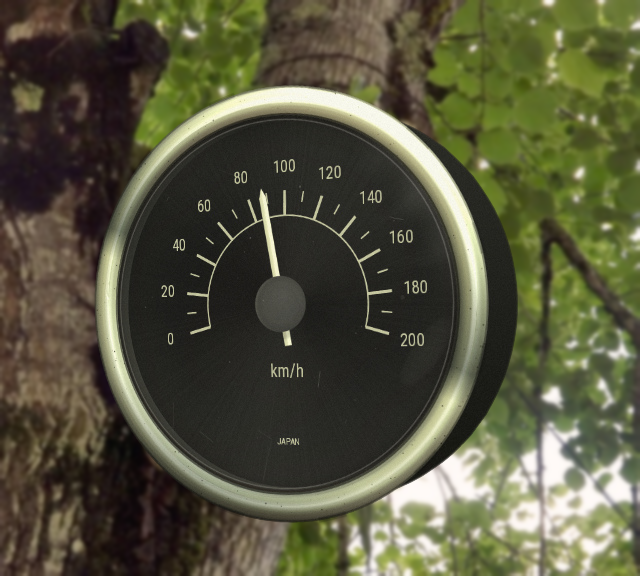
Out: km/h 90
